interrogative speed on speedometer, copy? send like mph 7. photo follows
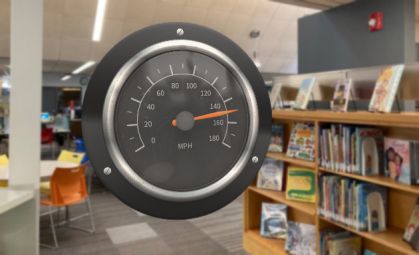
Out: mph 150
